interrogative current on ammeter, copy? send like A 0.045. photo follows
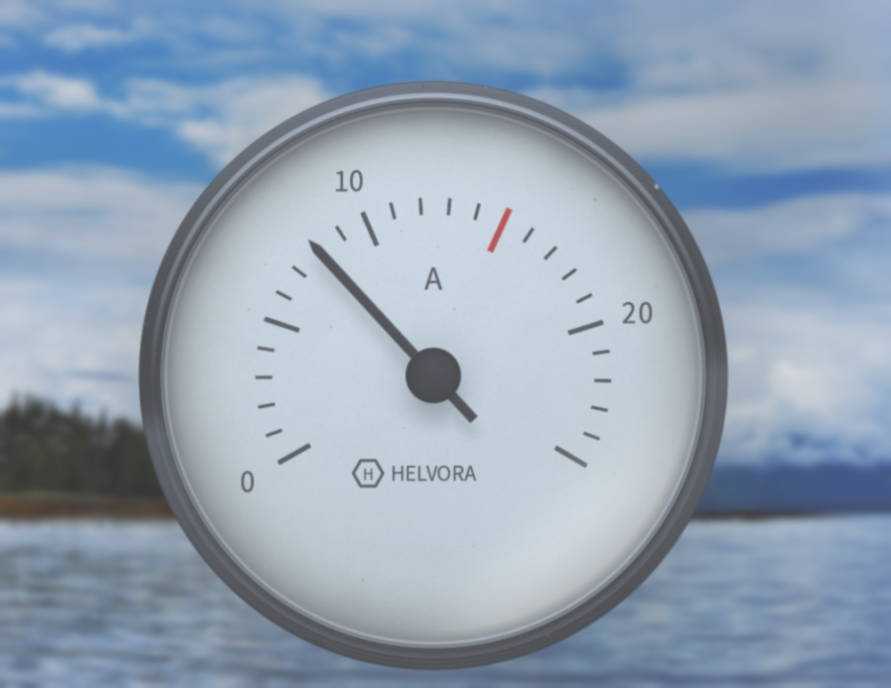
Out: A 8
